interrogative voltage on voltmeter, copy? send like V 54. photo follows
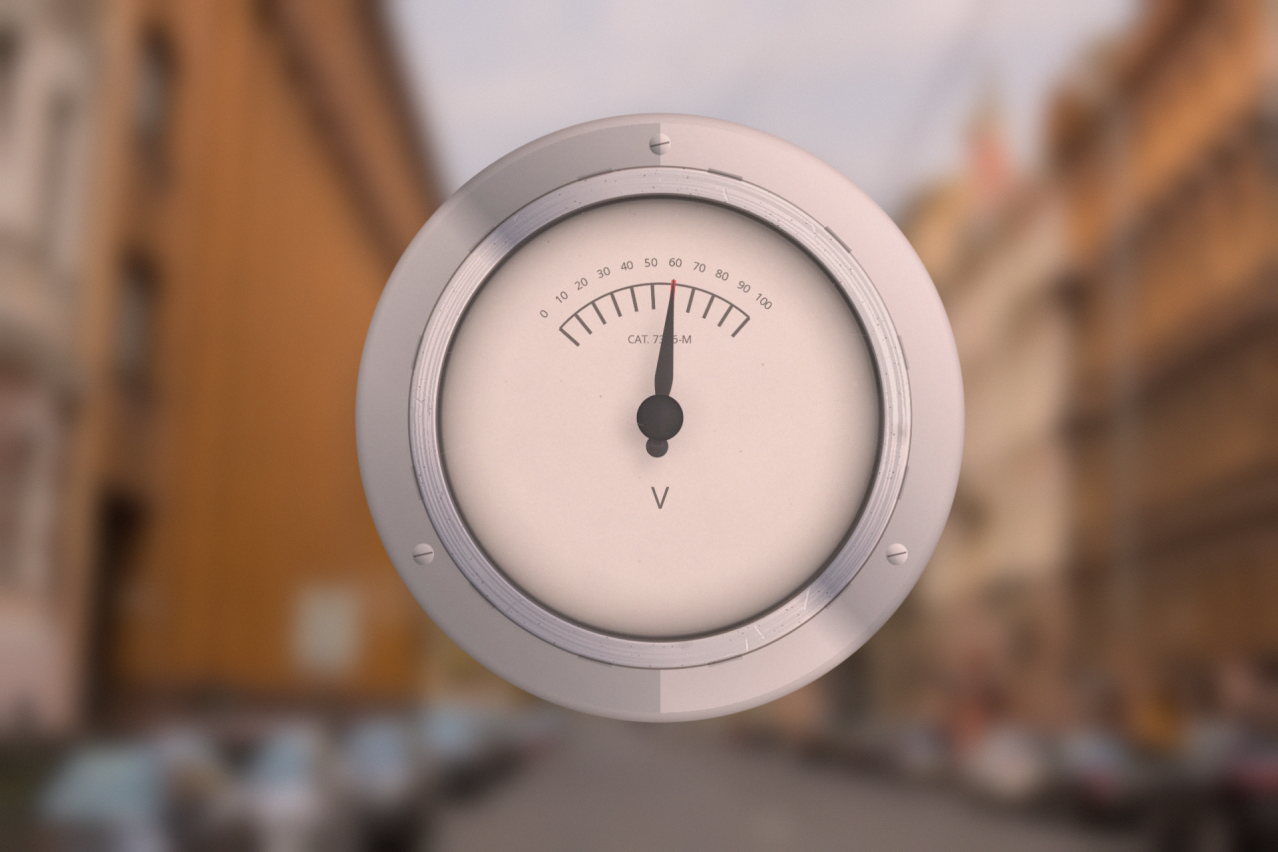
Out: V 60
